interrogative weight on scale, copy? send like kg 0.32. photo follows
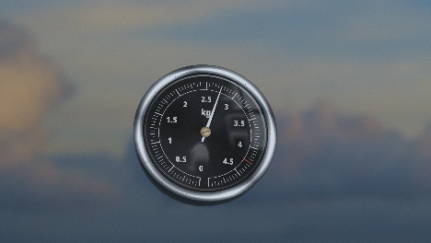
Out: kg 2.75
